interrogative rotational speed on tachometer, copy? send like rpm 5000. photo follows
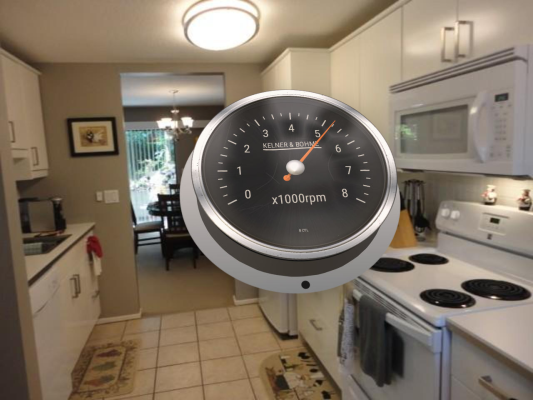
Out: rpm 5250
